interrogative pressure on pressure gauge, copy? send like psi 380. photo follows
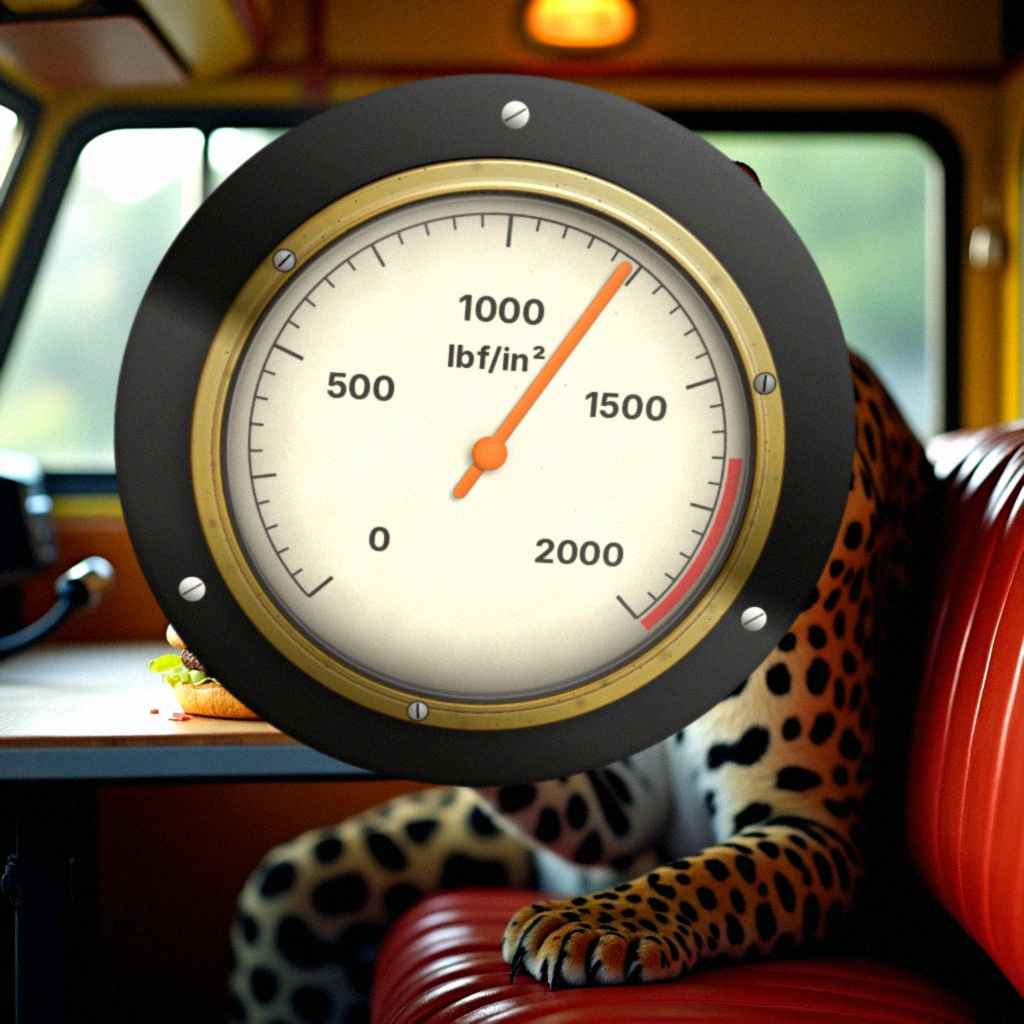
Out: psi 1225
